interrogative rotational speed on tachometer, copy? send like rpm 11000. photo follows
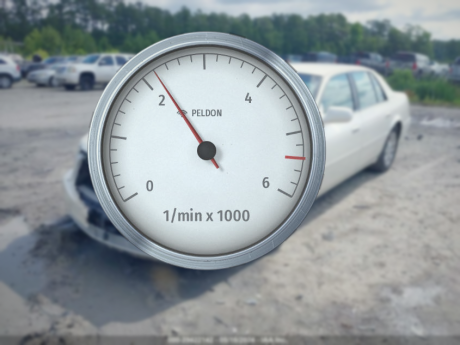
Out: rpm 2200
